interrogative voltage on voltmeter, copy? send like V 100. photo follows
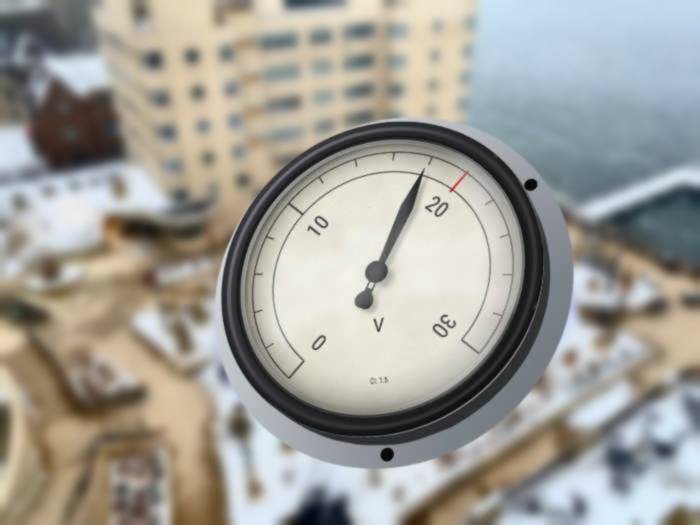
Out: V 18
